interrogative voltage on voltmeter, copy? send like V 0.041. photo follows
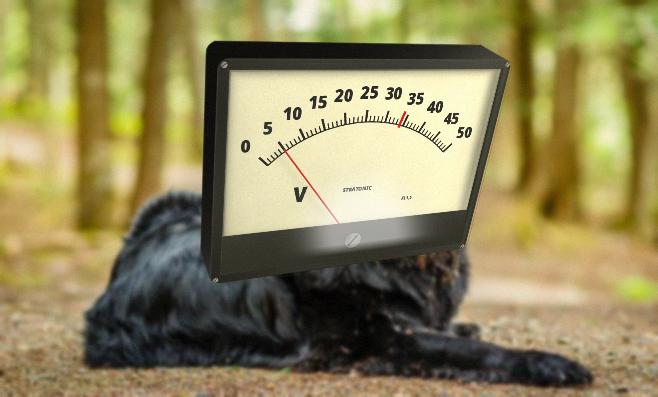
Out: V 5
